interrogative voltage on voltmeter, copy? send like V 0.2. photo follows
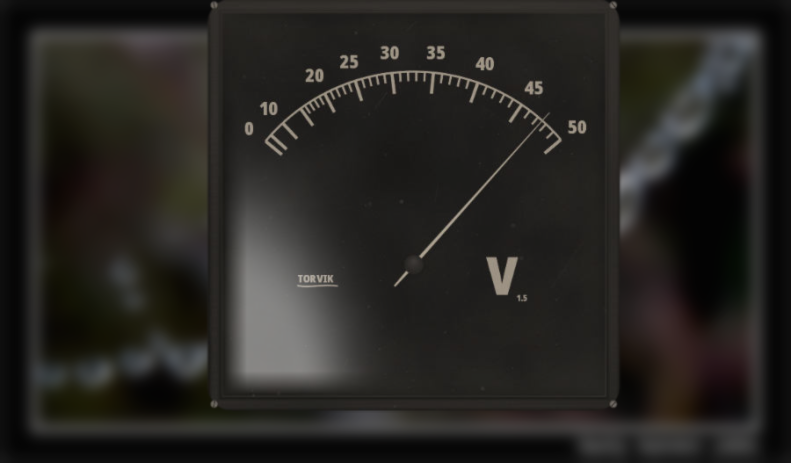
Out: V 47.5
